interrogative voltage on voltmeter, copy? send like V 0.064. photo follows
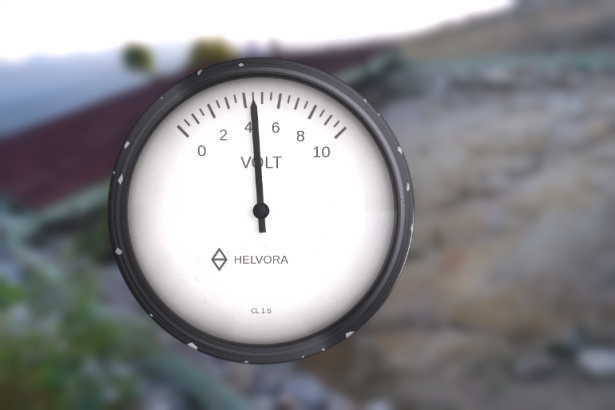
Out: V 4.5
